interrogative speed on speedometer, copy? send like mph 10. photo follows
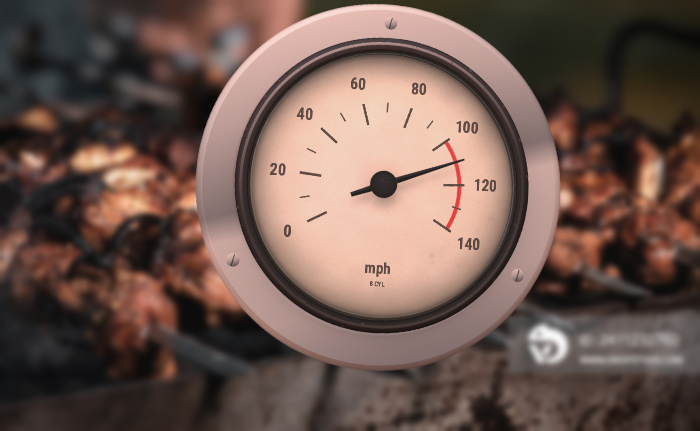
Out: mph 110
